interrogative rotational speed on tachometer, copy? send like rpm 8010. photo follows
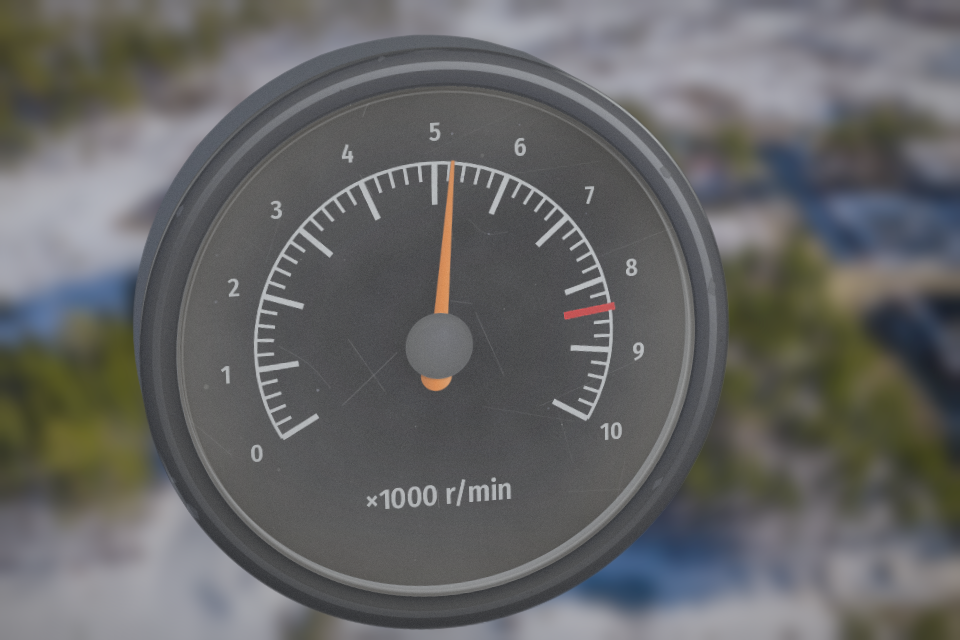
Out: rpm 5200
